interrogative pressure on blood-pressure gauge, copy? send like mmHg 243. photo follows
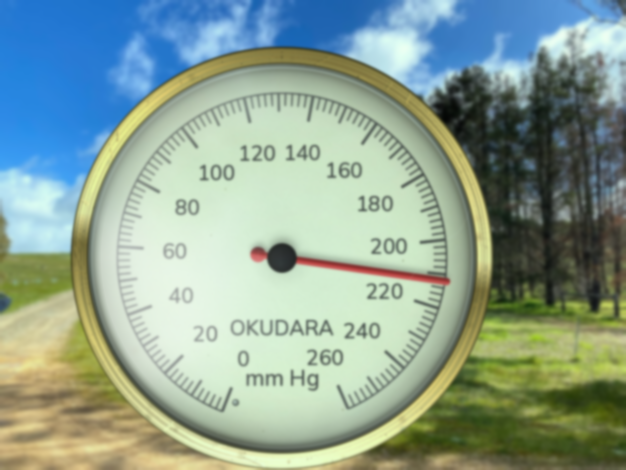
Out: mmHg 212
